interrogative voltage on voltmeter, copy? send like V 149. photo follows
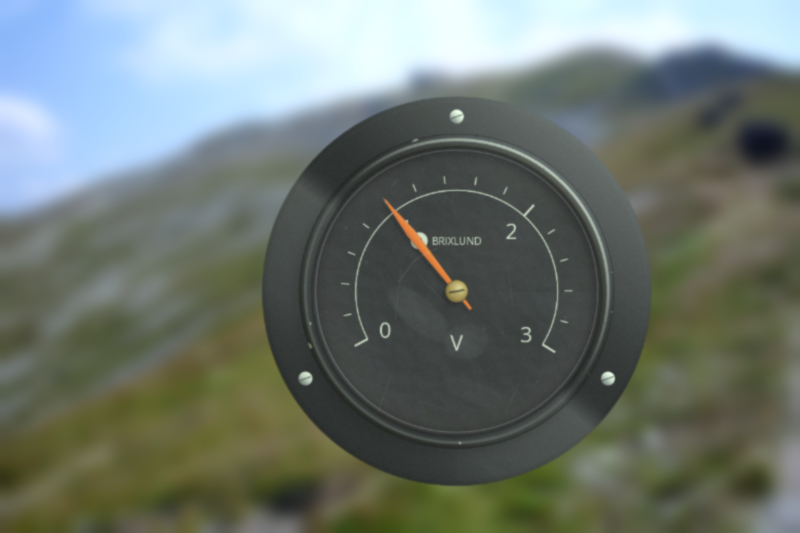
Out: V 1
